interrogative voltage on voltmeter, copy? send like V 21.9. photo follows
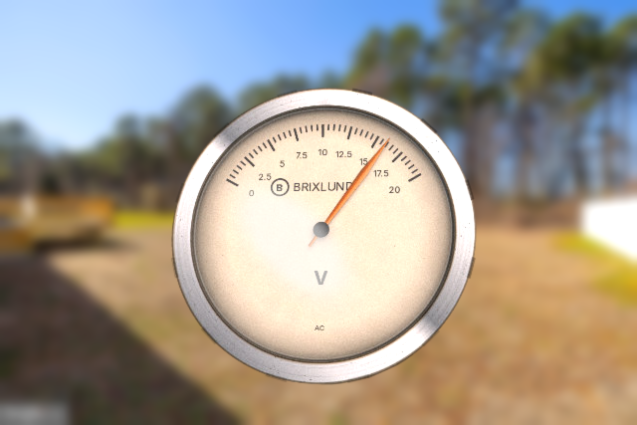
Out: V 16
